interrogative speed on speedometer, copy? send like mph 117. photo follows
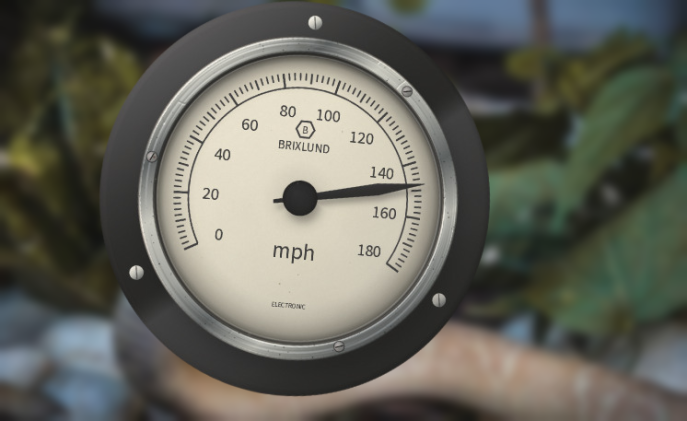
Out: mph 148
